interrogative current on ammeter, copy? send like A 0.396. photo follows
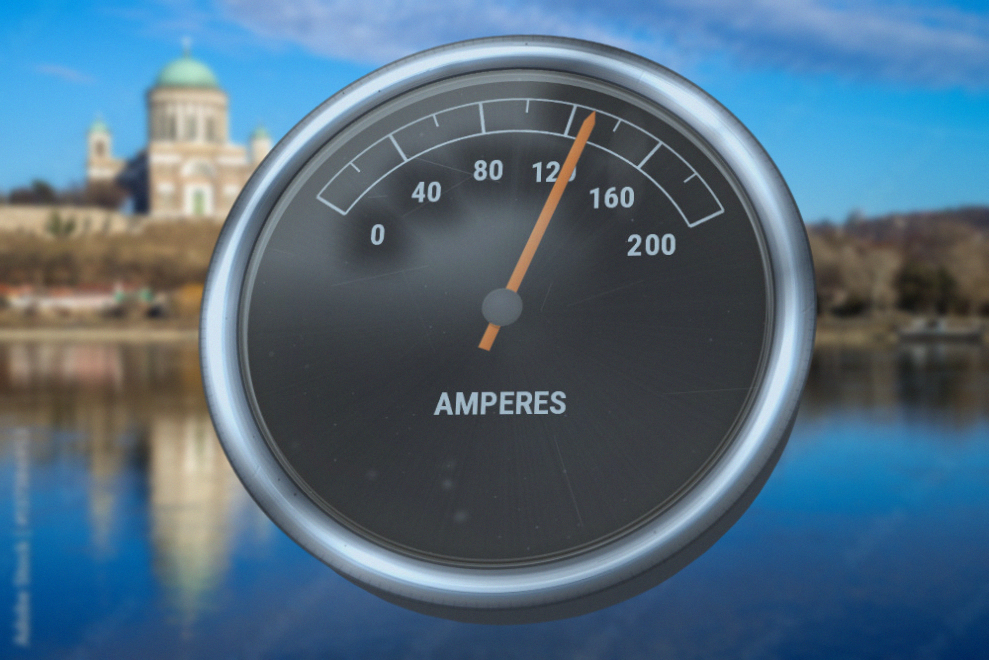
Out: A 130
